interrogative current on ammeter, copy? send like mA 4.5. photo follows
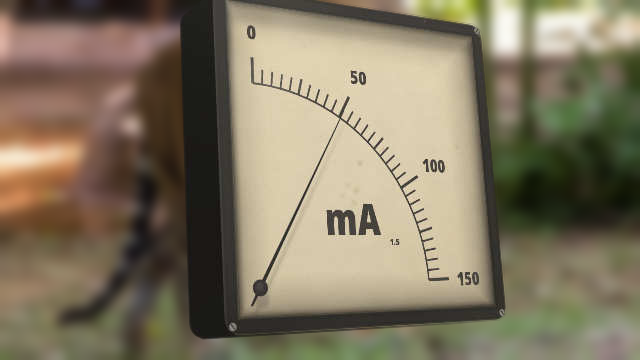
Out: mA 50
